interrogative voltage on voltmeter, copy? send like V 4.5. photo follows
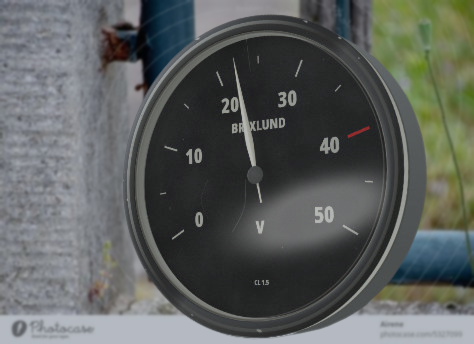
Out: V 22.5
